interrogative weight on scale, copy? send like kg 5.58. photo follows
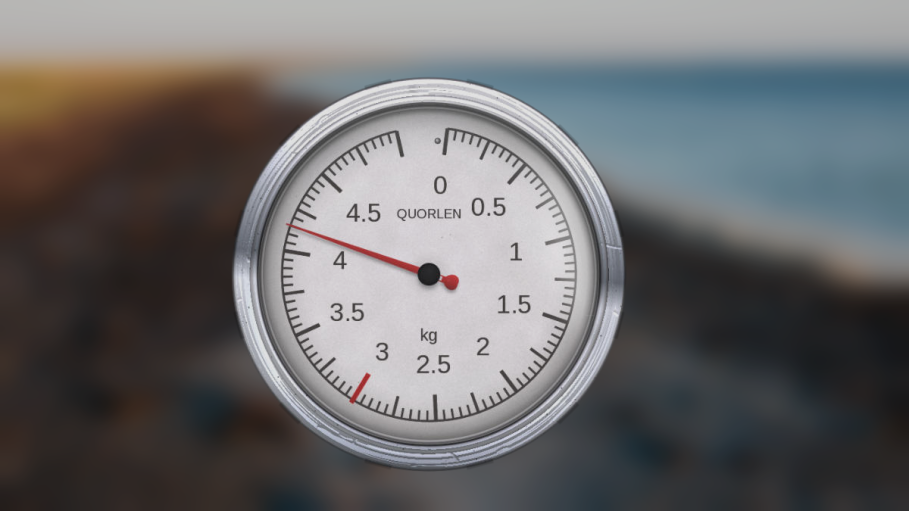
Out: kg 4.15
